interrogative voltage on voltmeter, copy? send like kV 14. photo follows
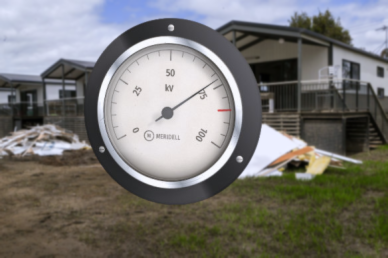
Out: kV 72.5
